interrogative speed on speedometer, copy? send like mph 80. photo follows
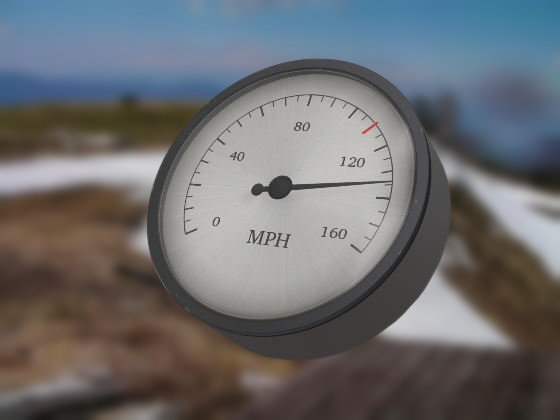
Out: mph 135
